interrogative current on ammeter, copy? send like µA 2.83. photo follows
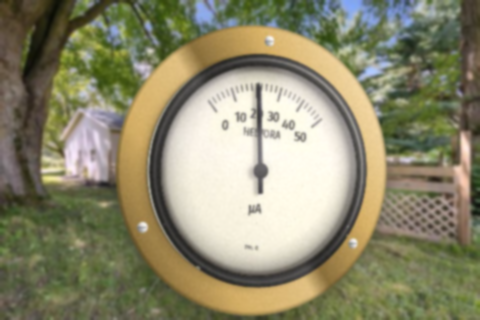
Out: µA 20
